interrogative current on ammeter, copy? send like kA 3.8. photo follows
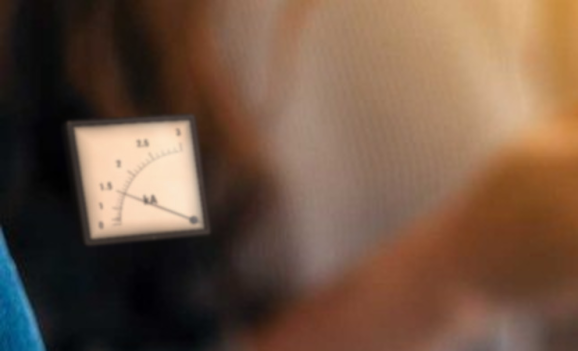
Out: kA 1.5
